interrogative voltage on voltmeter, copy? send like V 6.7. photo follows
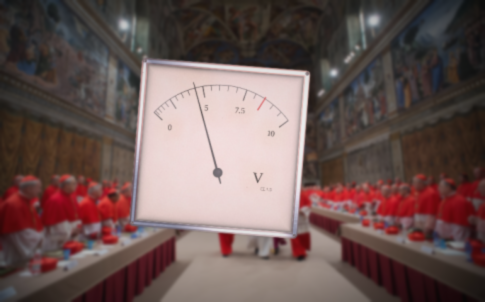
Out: V 4.5
